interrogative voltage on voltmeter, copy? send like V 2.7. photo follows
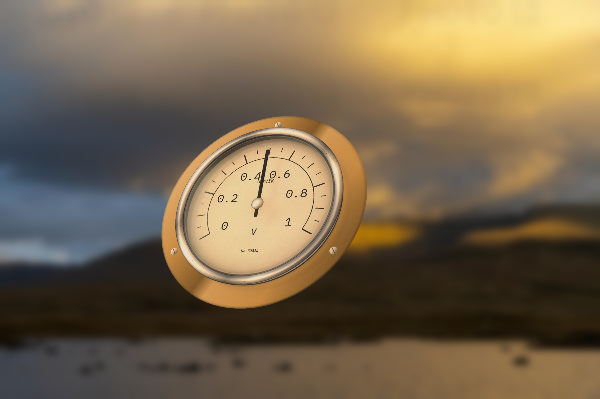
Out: V 0.5
